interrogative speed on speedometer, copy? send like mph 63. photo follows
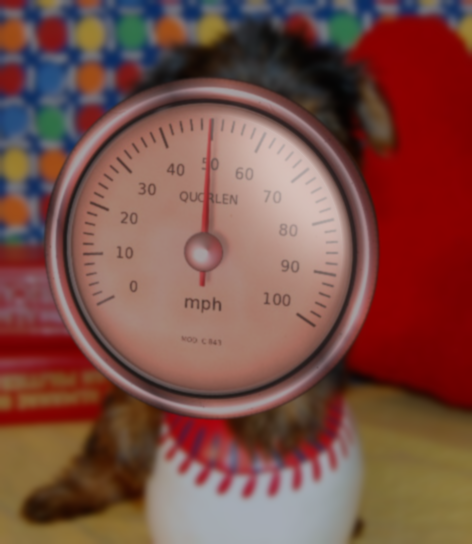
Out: mph 50
